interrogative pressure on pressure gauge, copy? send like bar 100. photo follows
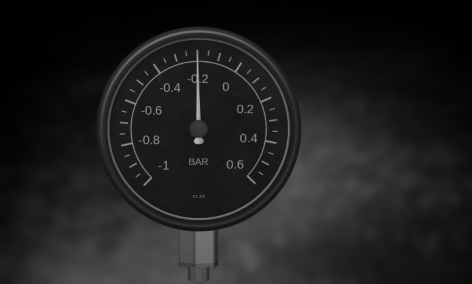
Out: bar -0.2
